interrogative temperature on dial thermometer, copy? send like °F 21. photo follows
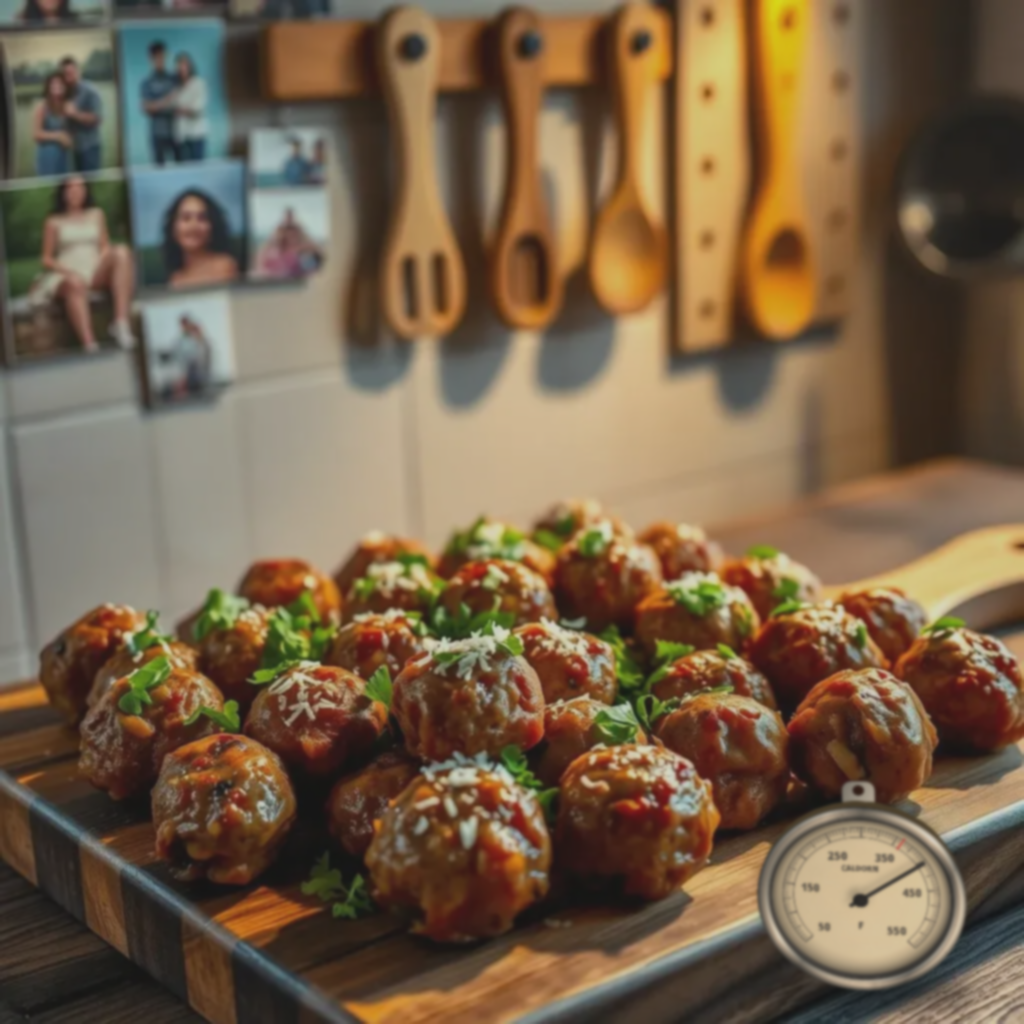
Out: °F 400
